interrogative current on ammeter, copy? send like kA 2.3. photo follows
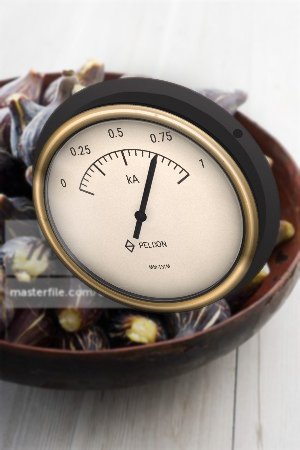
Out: kA 0.75
